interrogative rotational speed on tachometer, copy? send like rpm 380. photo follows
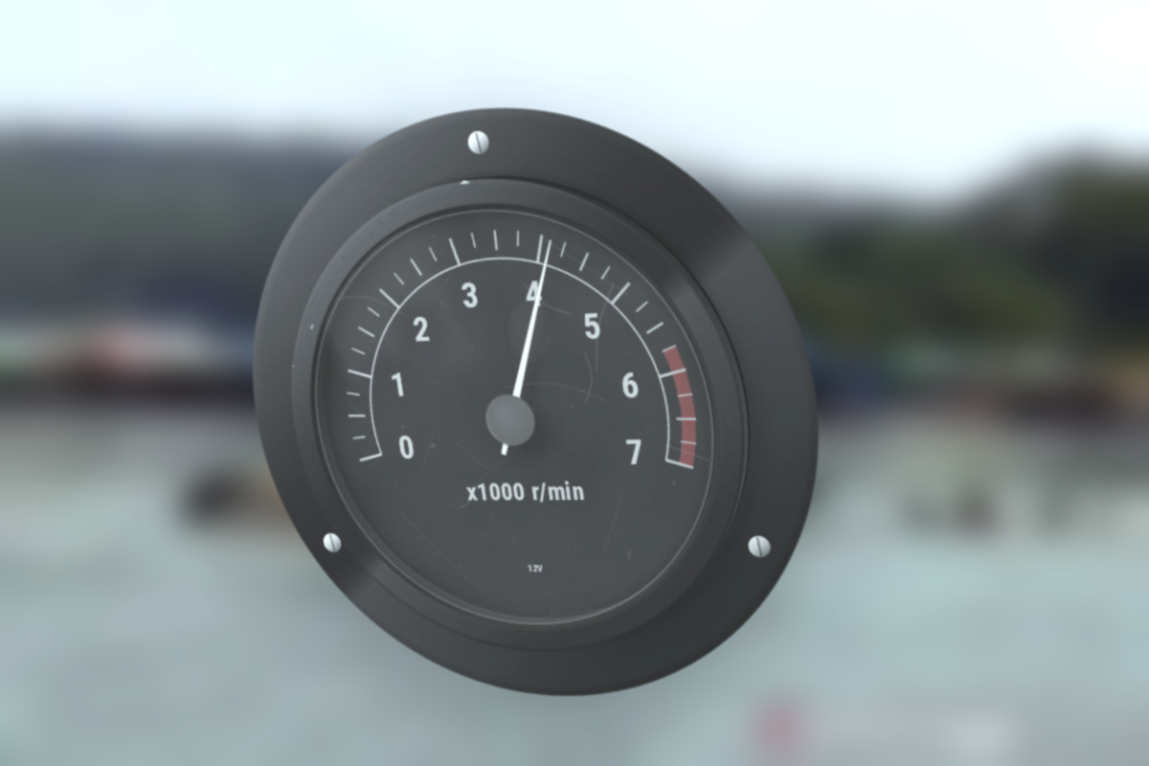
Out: rpm 4125
